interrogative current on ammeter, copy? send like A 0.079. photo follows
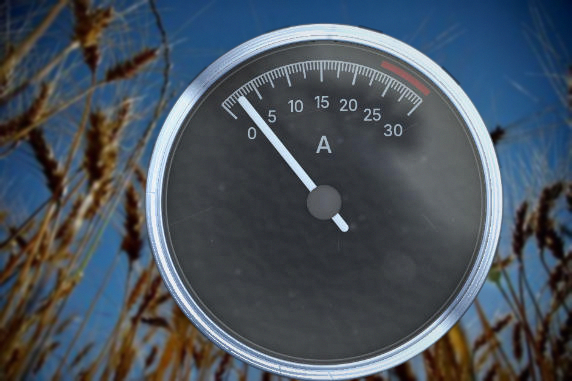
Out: A 2.5
